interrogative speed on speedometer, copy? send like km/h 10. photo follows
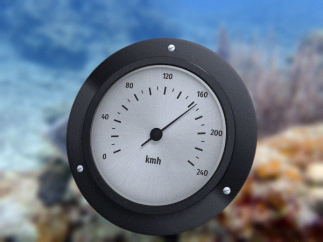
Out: km/h 165
